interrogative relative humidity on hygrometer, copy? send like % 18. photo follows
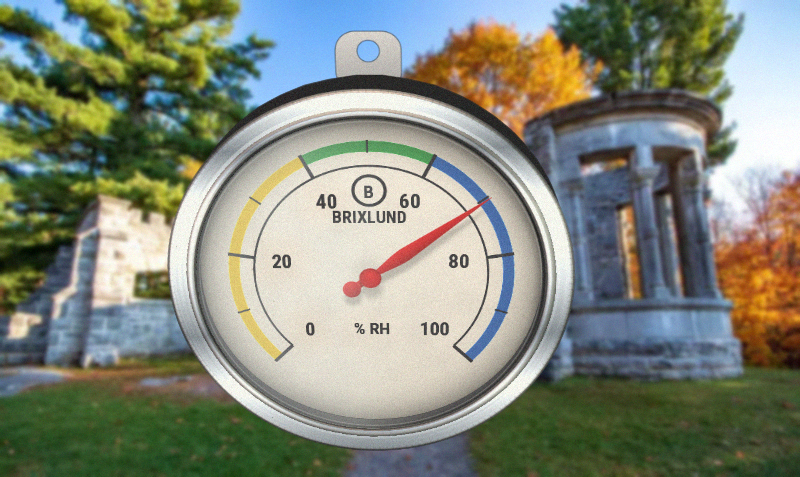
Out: % 70
